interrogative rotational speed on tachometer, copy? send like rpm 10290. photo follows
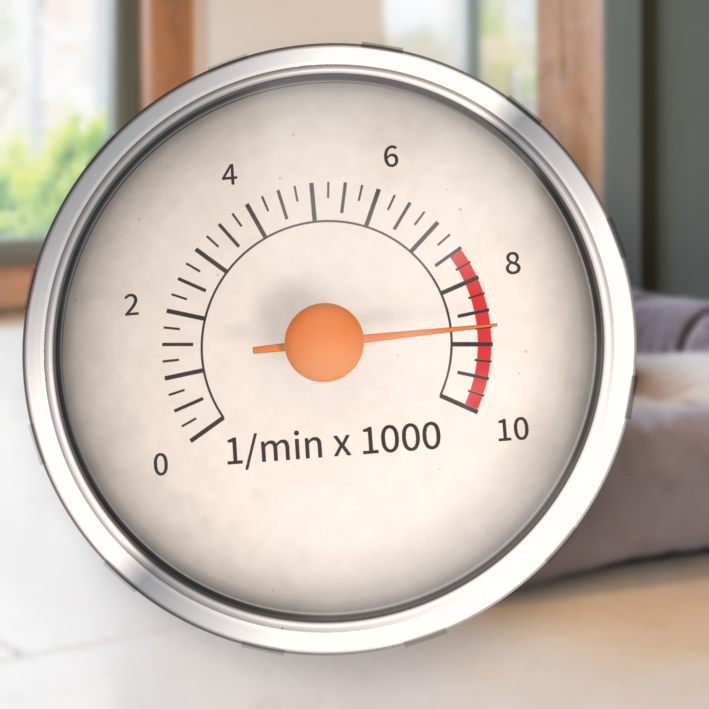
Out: rpm 8750
